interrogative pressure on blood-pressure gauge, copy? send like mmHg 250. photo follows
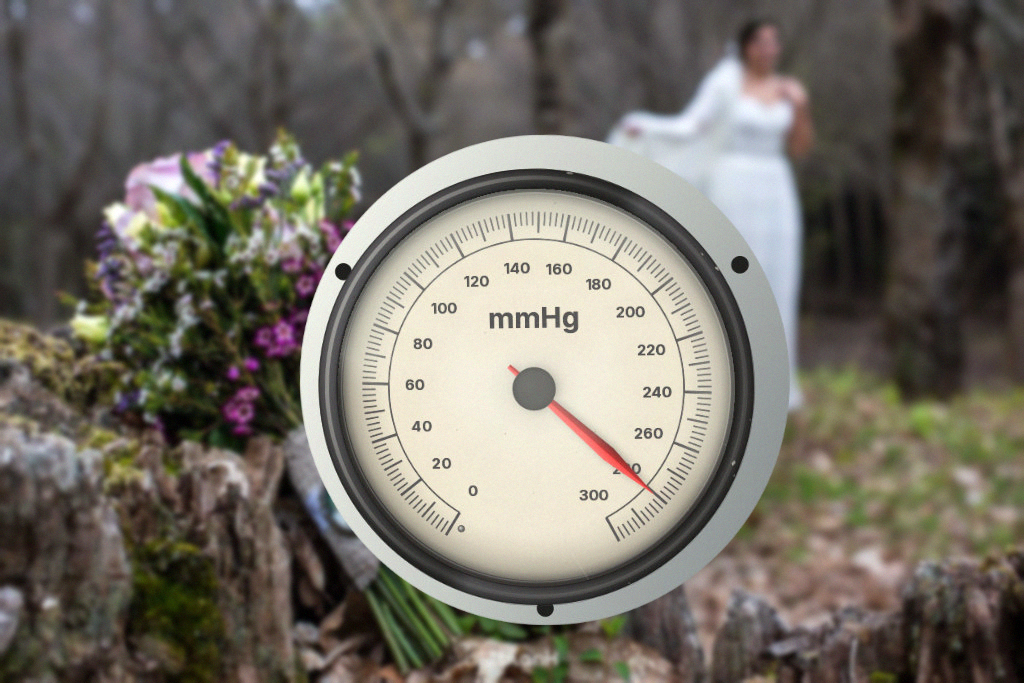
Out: mmHg 280
